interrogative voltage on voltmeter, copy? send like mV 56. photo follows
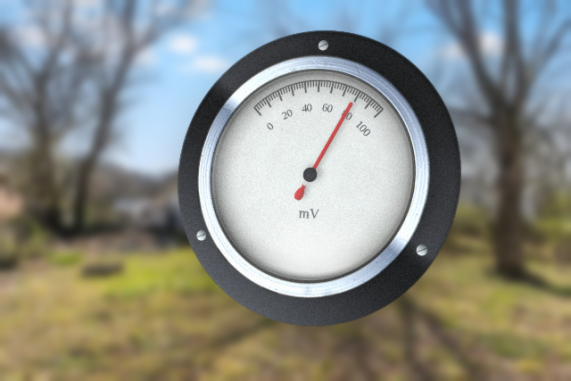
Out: mV 80
